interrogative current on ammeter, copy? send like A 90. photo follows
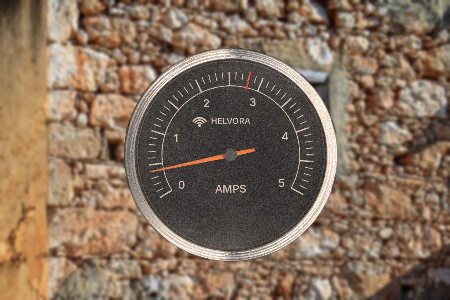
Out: A 0.4
